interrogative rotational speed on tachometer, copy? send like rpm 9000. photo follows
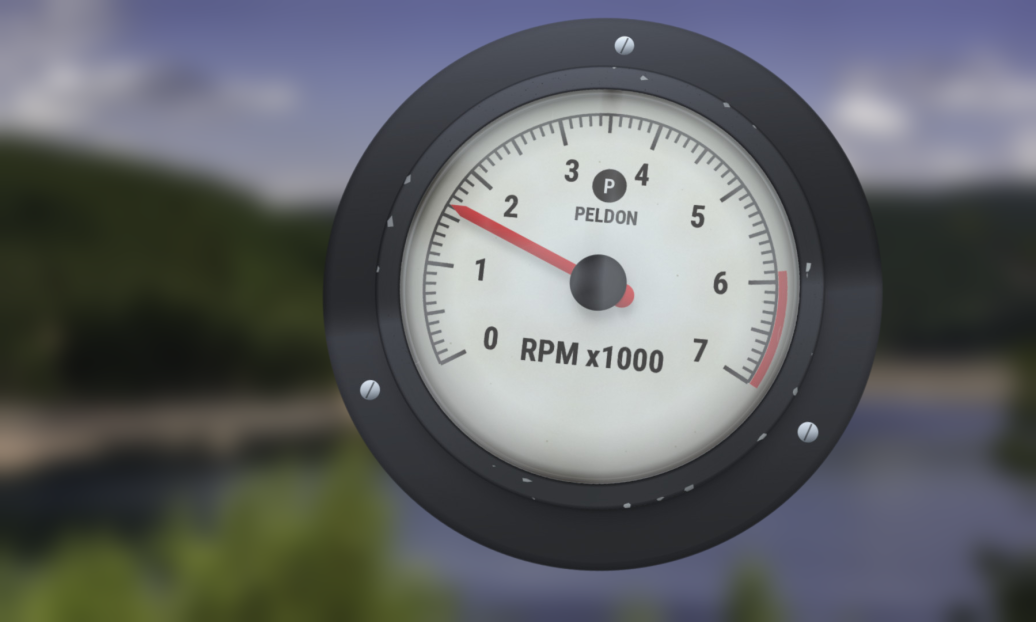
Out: rpm 1600
